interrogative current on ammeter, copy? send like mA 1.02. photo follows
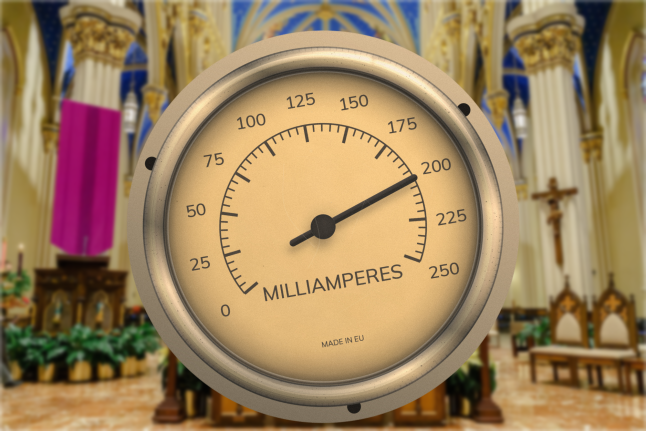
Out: mA 200
